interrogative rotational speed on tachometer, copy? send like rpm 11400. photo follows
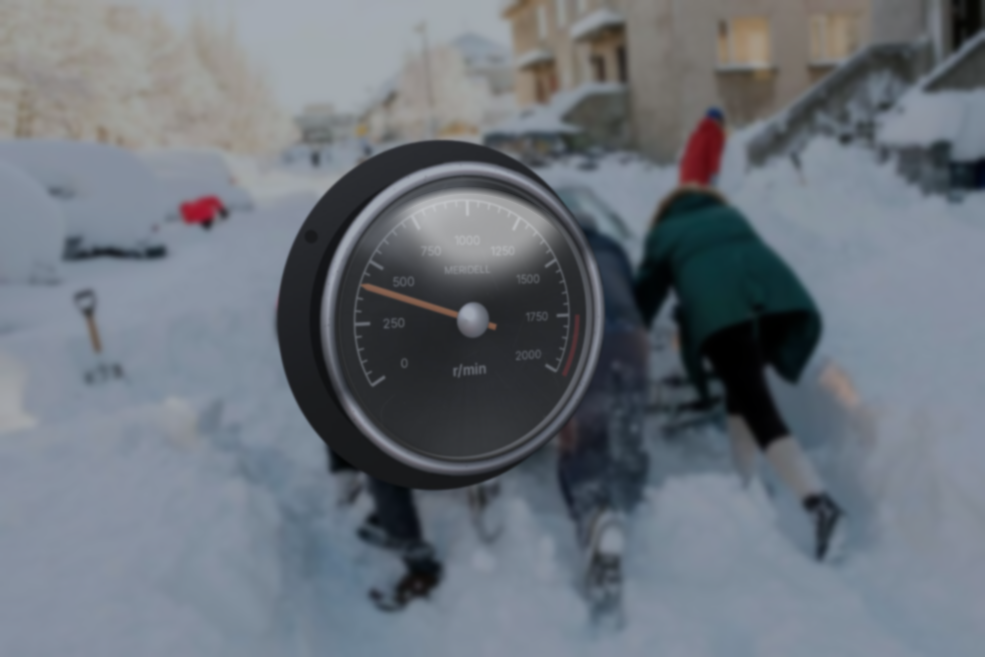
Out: rpm 400
